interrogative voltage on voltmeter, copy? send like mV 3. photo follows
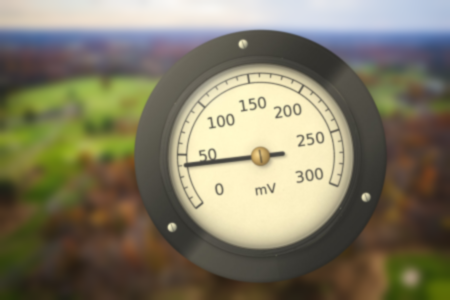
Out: mV 40
